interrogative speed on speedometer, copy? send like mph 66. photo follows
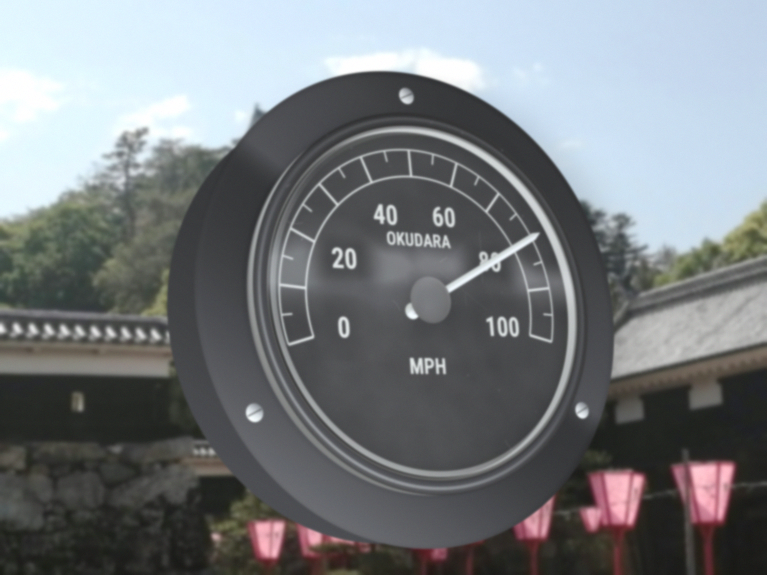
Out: mph 80
